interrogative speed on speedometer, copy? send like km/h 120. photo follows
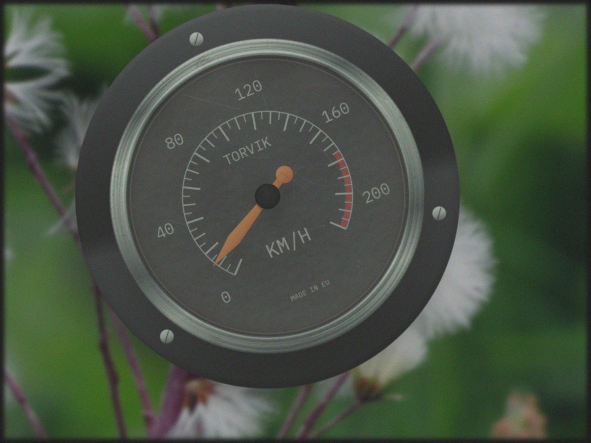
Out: km/h 12.5
